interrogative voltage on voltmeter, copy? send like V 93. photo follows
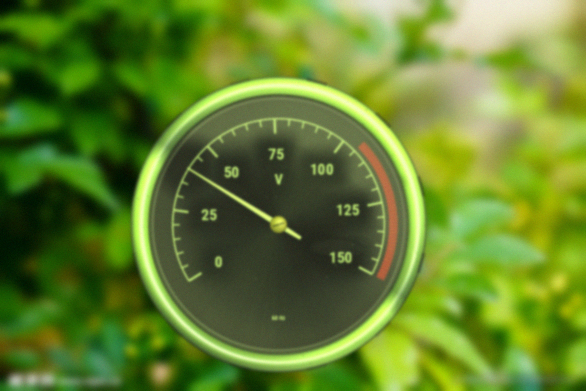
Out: V 40
